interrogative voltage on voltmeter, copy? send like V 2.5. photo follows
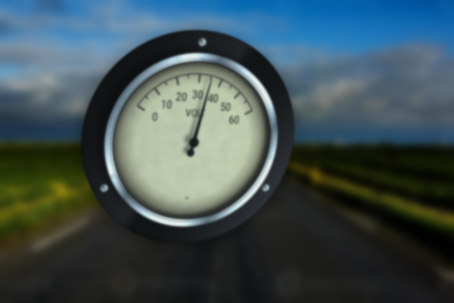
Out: V 35
